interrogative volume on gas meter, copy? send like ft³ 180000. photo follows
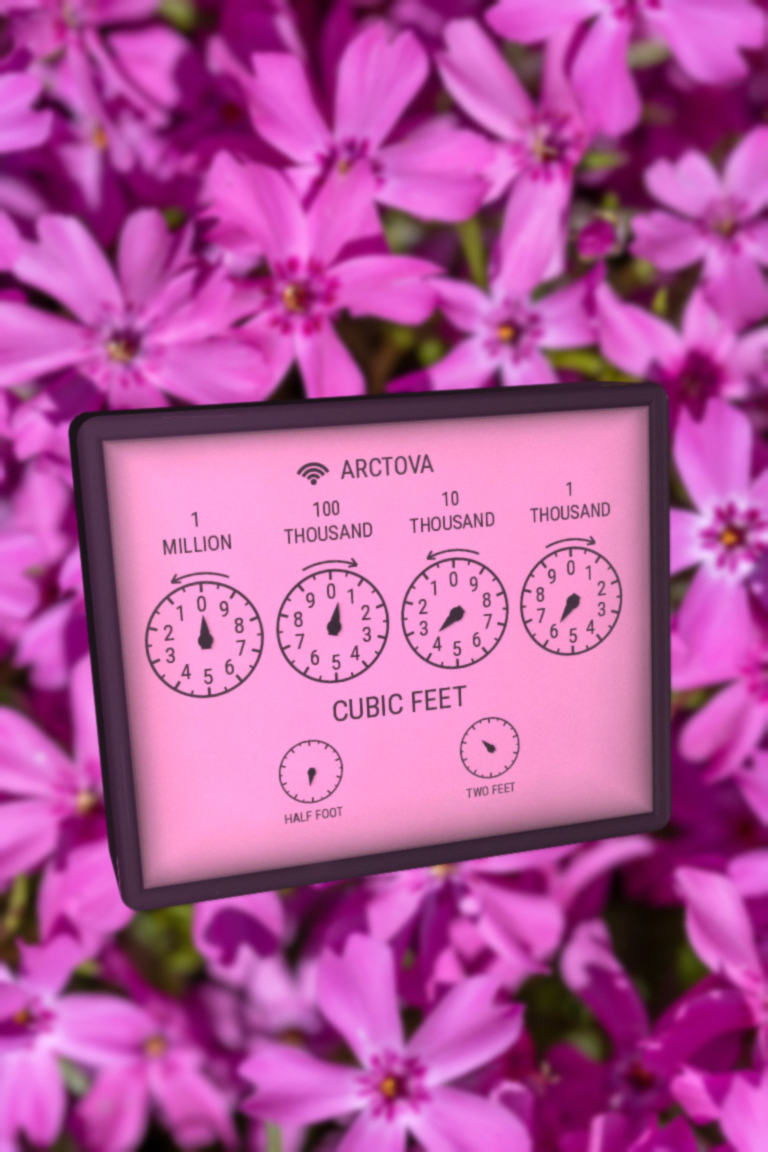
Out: ft³ 3600
